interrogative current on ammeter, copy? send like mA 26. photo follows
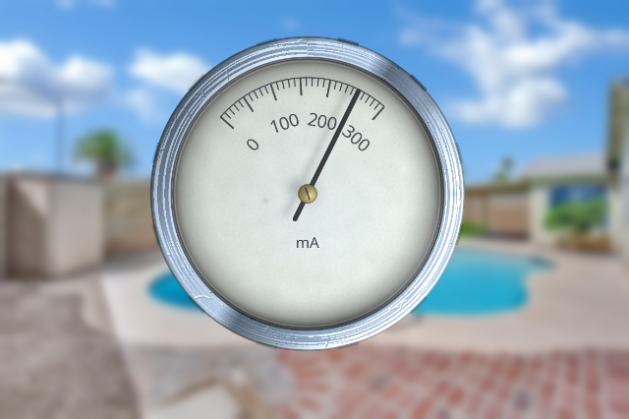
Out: mA 250
